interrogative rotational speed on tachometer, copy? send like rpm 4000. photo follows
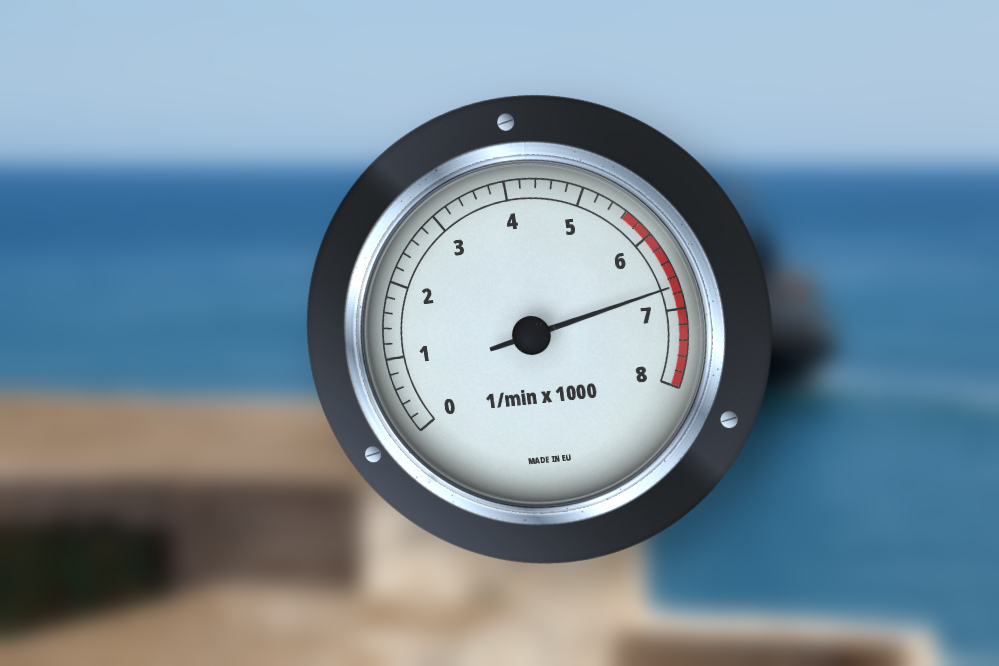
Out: rpm 6700
